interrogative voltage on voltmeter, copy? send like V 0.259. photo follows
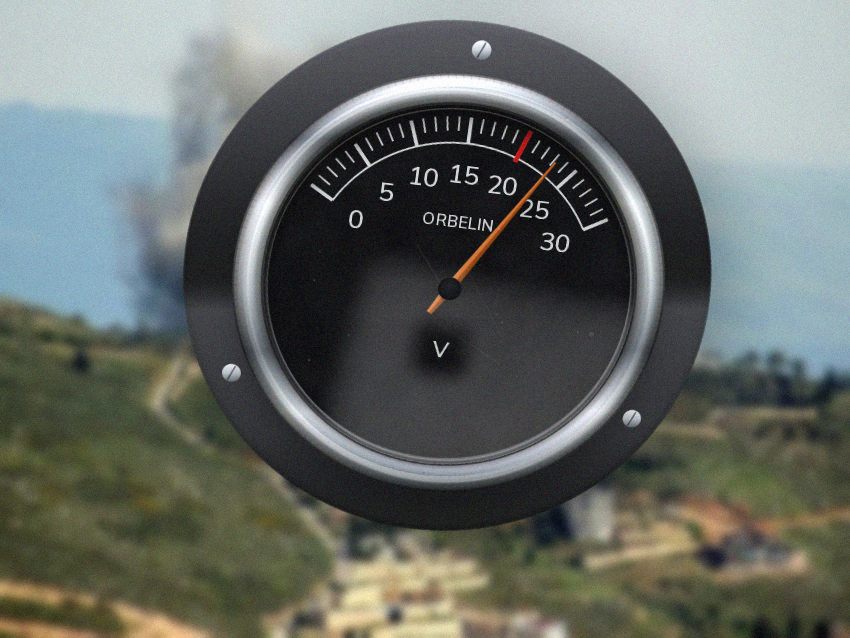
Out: V 23
